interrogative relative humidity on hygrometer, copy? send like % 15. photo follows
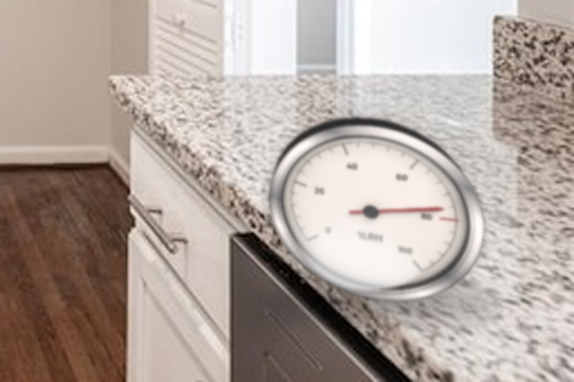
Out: % 76
